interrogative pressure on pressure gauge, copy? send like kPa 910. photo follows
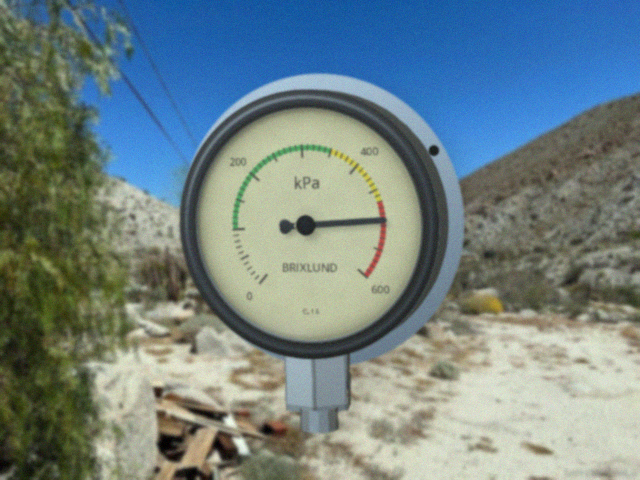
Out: kPa 500
